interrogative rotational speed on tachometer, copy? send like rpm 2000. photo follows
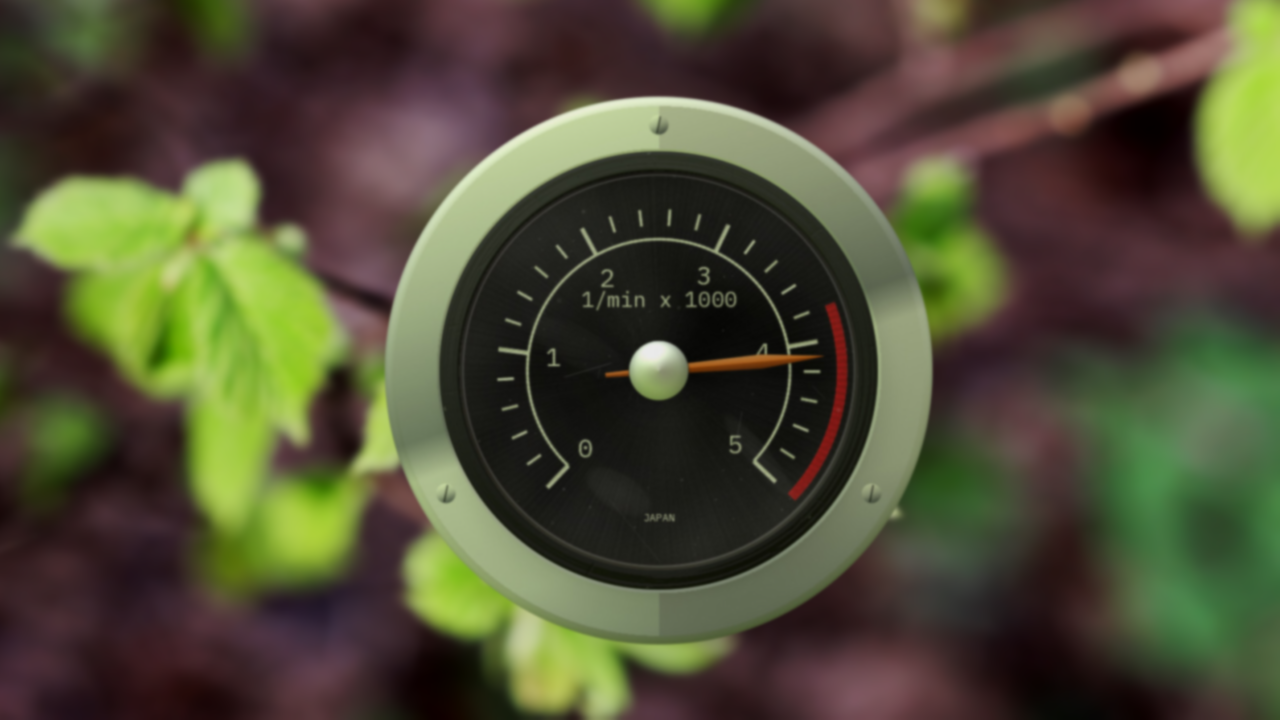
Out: rpm 4100
